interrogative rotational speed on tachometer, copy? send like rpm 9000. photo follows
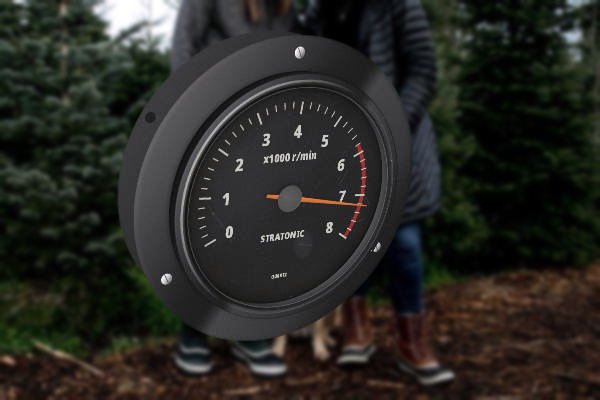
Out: rpm 7200
